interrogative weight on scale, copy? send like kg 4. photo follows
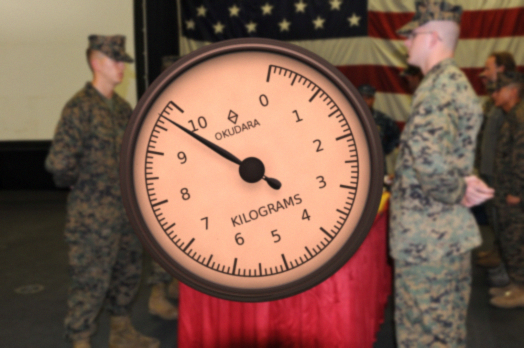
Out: kg 9.7
